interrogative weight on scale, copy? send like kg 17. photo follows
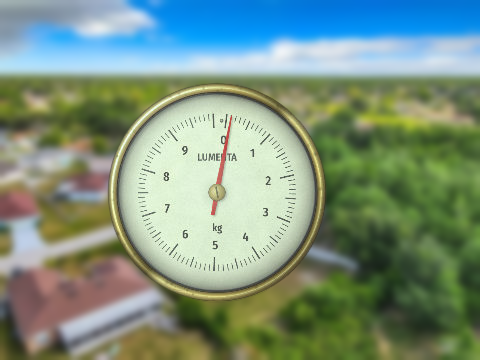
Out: kg 0.1
